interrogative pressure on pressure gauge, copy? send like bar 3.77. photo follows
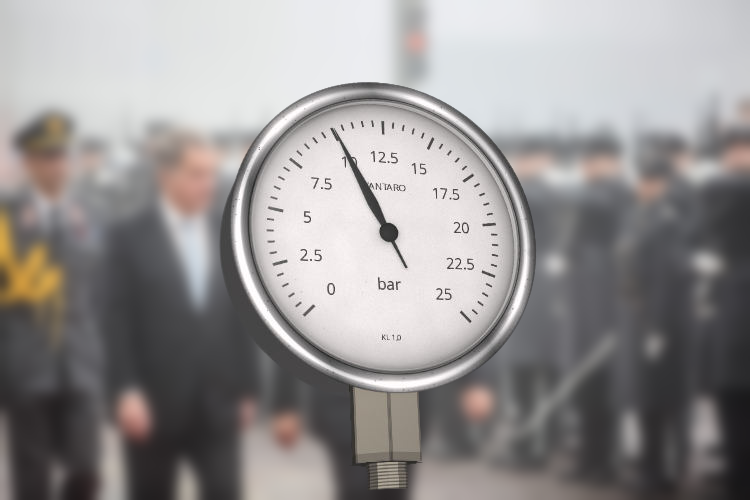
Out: bar 10
